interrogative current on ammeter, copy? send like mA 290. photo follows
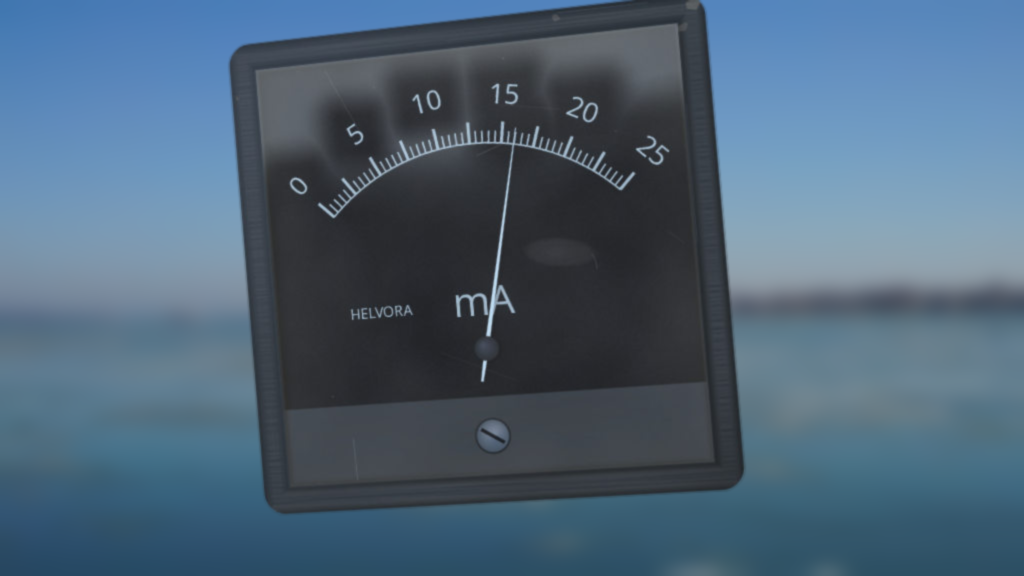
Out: mA 16
